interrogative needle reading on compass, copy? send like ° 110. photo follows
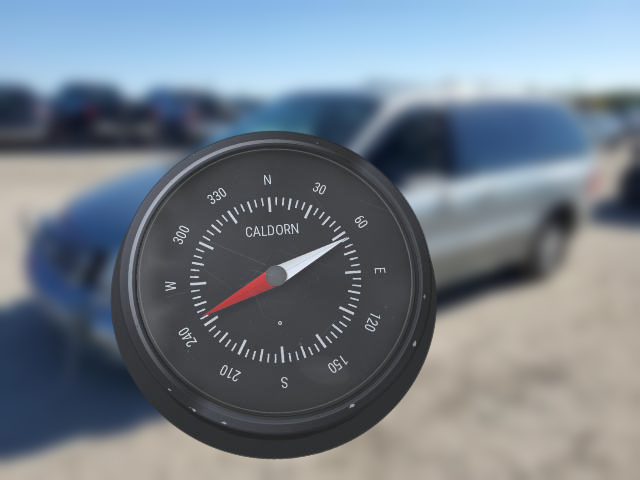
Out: ° 245
